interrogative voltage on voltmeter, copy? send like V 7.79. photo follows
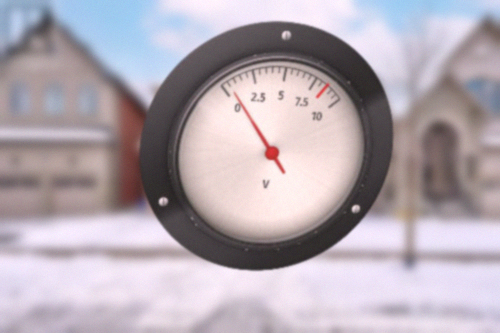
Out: V 0.5
